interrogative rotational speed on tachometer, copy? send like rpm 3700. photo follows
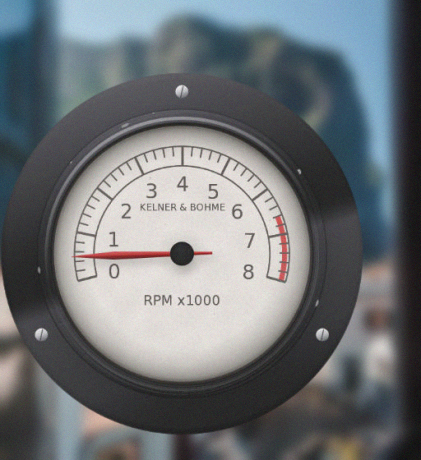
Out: rpm 500
